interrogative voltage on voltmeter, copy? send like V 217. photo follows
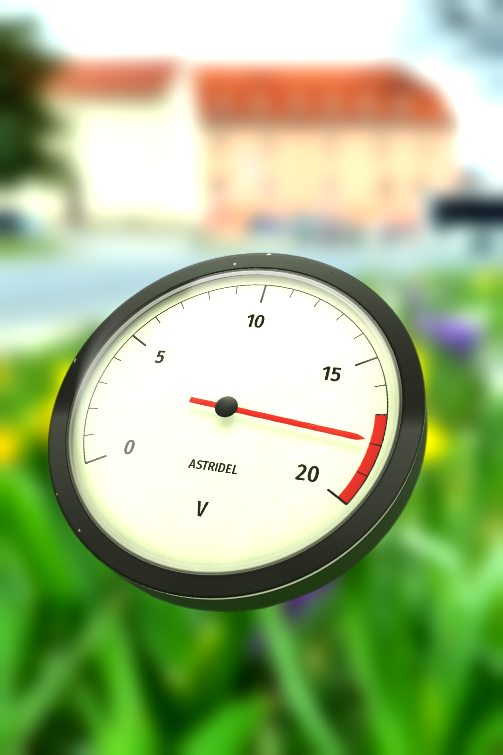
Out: V 18
